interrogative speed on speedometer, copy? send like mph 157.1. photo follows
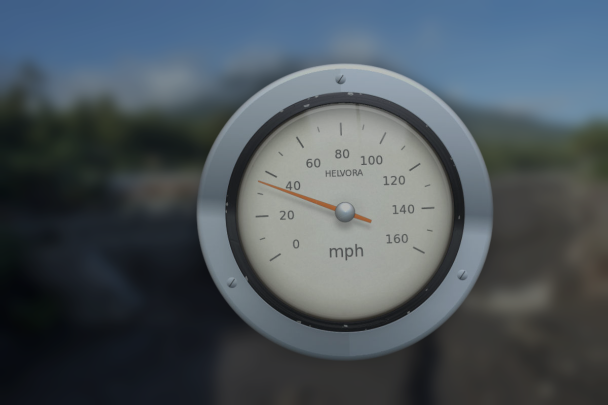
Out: mph 35
